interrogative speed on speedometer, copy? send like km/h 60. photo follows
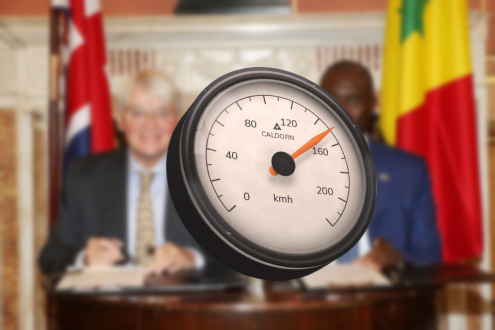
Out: km/h 150
